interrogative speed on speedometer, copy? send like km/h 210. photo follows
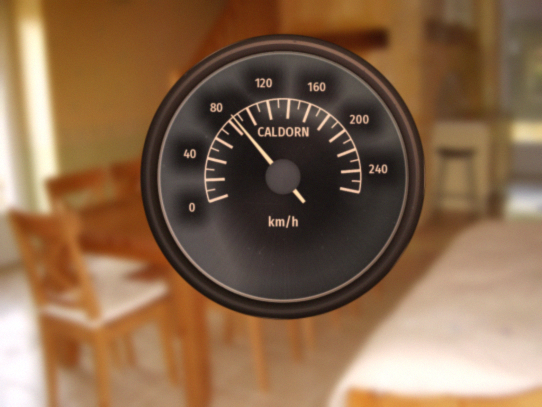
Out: km/h 85
